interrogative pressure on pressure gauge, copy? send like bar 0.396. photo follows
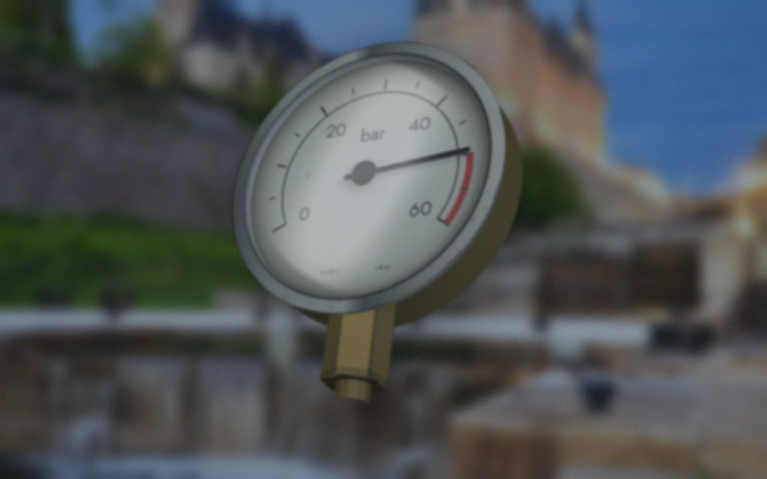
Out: bar 50
